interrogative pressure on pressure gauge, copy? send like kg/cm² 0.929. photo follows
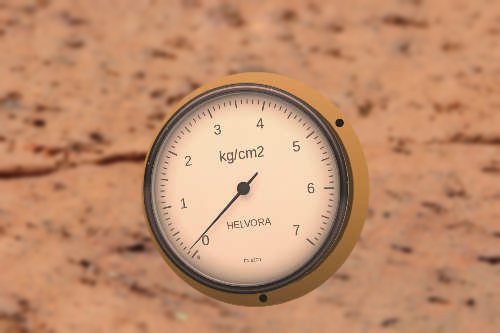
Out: kg/cm² 0.1
